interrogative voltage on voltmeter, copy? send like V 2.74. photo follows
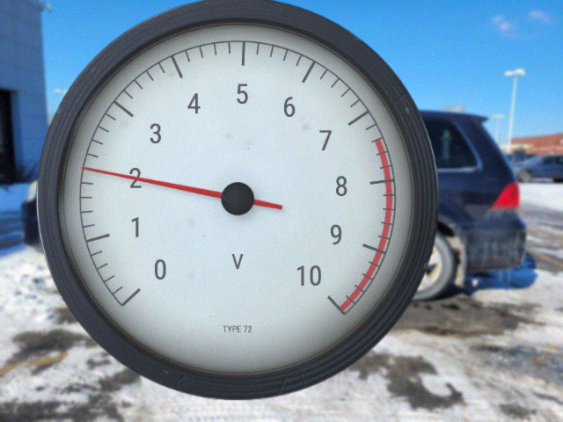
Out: V 2
